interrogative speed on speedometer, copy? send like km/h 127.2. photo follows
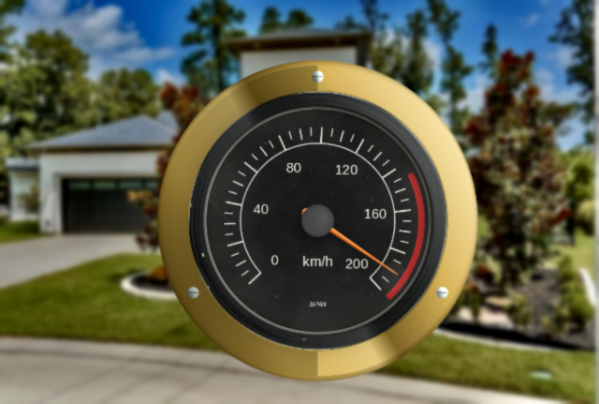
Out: km/h 190
